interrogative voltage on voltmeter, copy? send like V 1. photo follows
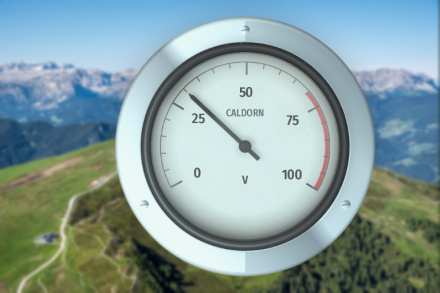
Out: V 30
